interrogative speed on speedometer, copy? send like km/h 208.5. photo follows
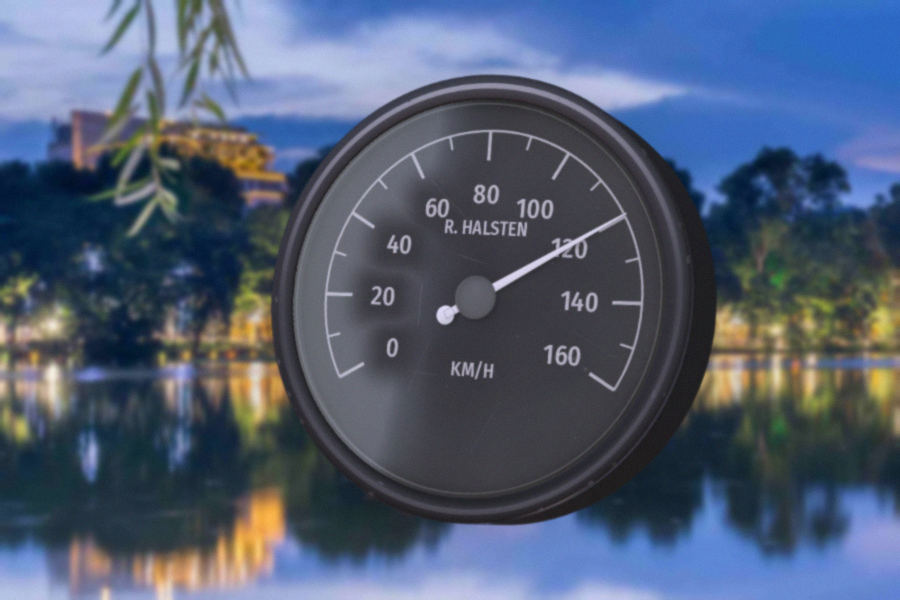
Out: km/h 120
